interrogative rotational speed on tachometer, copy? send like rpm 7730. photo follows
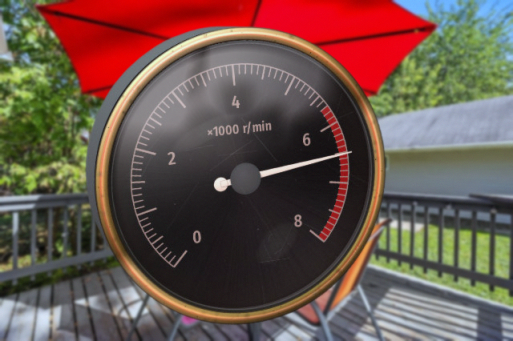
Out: rpm 6500
